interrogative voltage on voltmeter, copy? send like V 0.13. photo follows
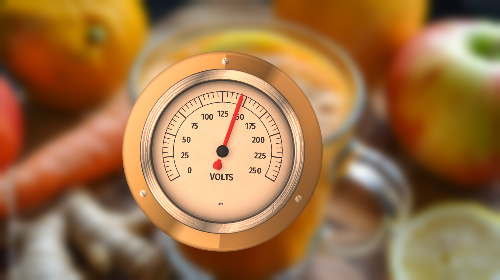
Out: V 145
